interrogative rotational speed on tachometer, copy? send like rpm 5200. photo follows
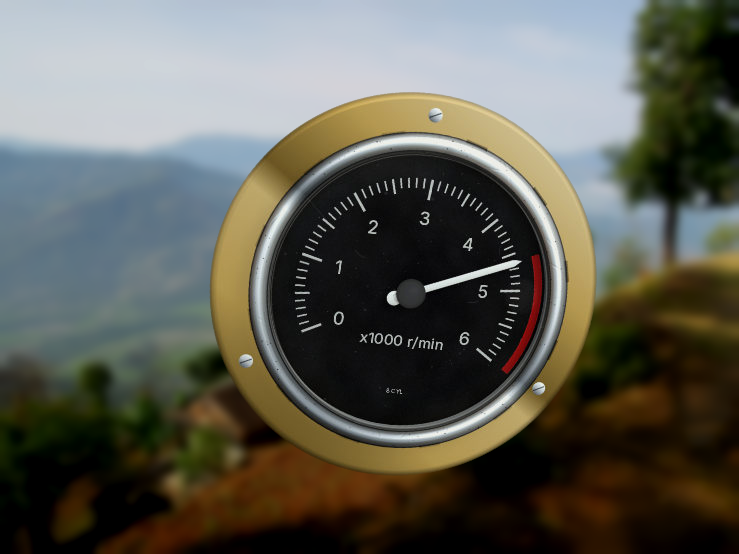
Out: rpm 4600
